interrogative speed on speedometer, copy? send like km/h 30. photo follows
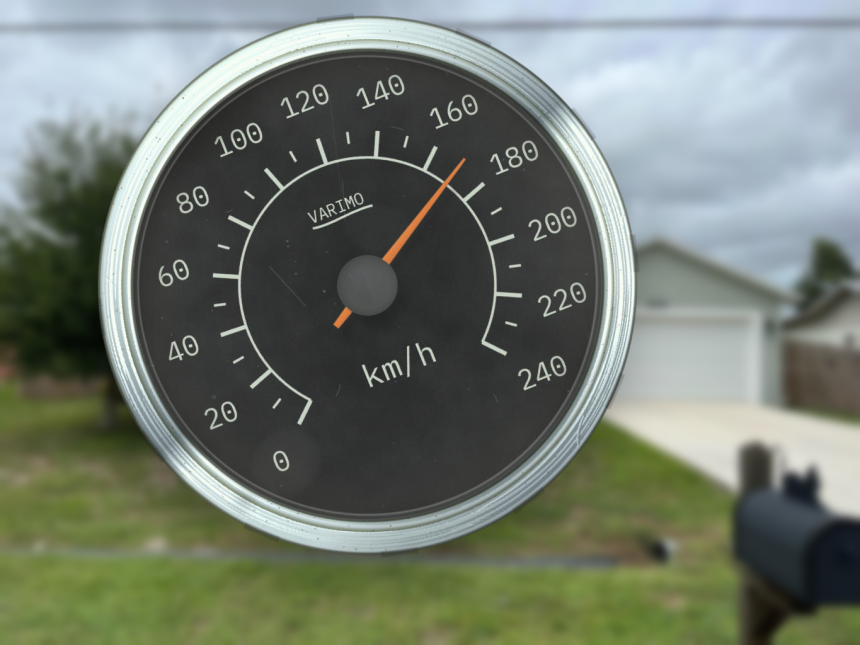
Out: km/h 170
